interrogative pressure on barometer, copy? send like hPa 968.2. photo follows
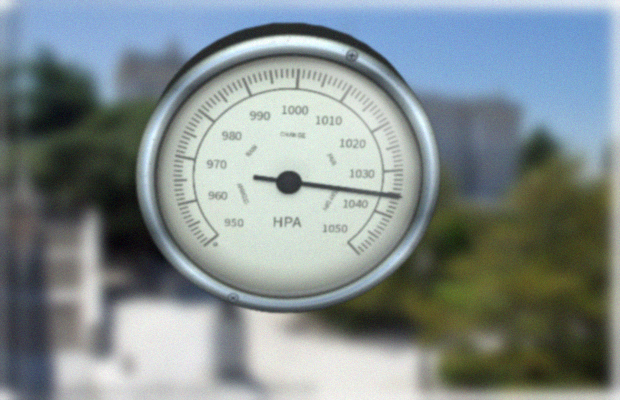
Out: hPa 1035
